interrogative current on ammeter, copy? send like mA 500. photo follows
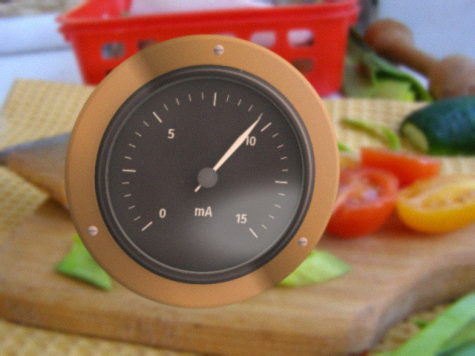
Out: mA 9.5
